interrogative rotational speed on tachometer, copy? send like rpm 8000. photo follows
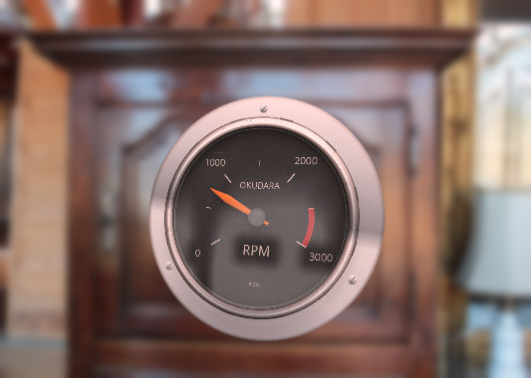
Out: rpm 750
